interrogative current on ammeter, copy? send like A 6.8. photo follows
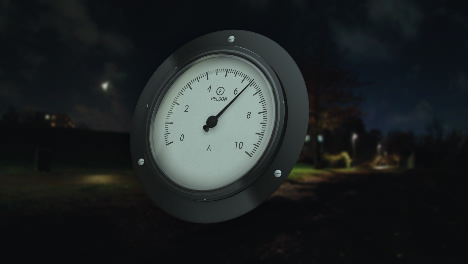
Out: A 6.5
